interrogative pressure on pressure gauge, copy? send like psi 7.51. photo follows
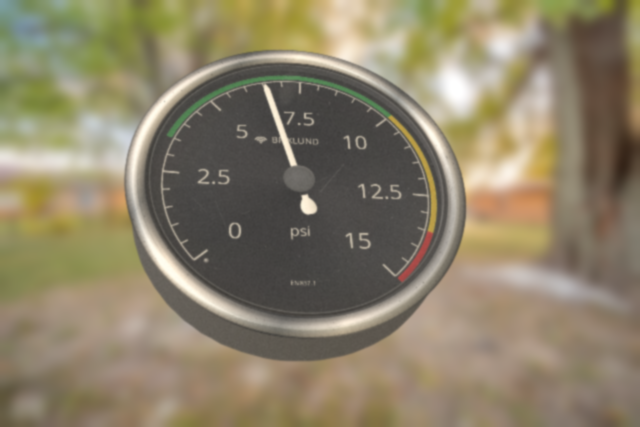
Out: psi 6.5
